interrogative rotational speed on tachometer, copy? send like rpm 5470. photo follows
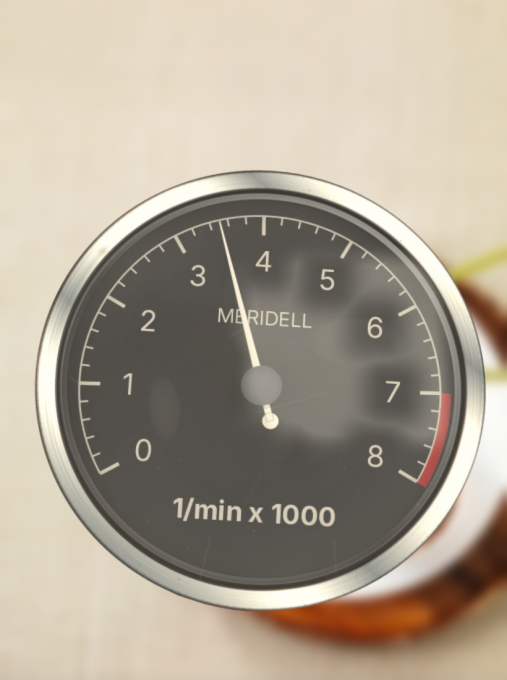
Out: rpm 3500
